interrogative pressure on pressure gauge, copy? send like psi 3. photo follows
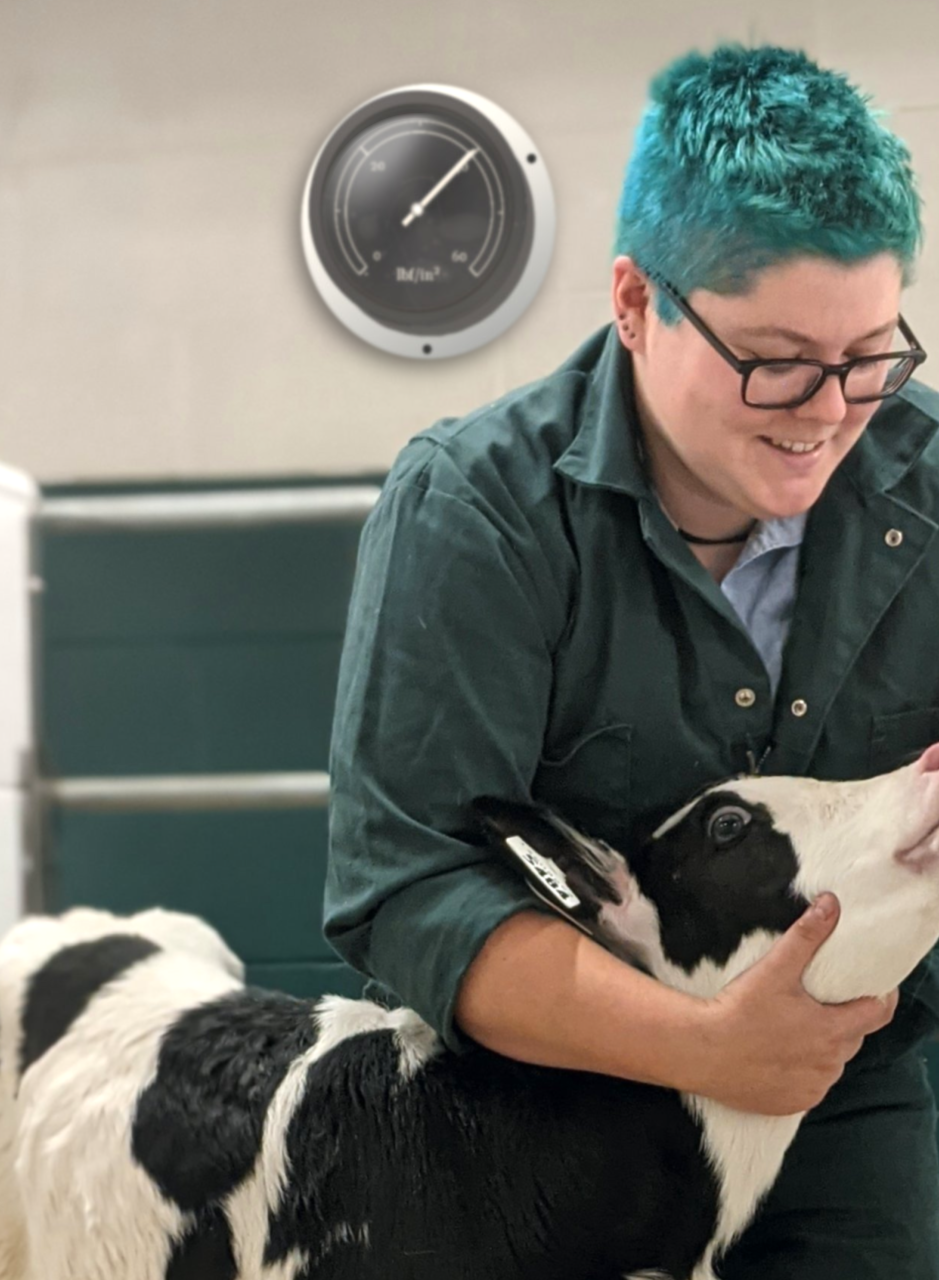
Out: psi 40
